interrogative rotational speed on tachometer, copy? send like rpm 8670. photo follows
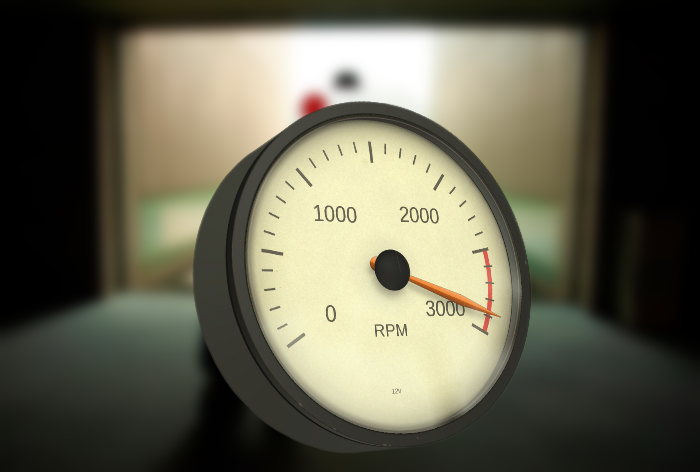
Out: rpm 2900
